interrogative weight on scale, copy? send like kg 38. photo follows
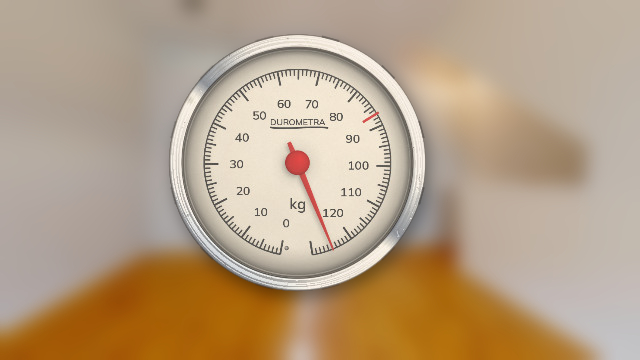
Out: kg 125
